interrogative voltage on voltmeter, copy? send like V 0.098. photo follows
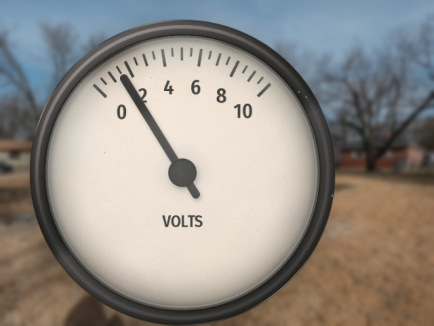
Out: V 1.5
